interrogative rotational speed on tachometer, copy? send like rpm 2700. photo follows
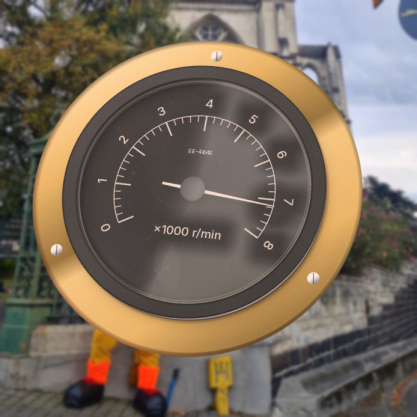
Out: rpm 7200
